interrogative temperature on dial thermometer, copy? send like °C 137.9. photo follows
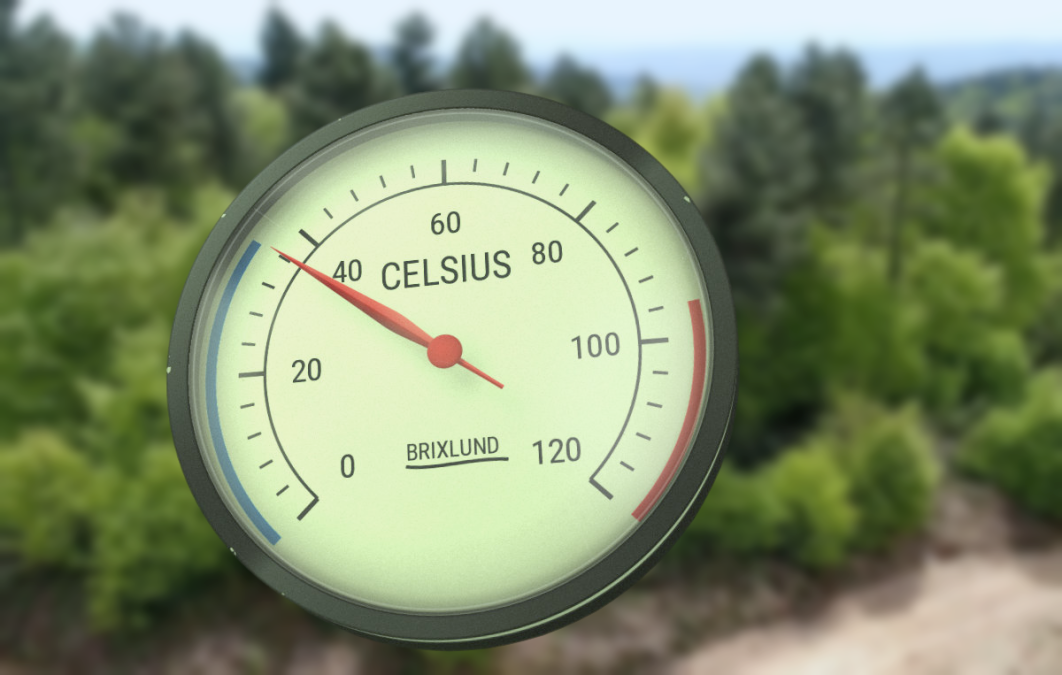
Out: °C 36
